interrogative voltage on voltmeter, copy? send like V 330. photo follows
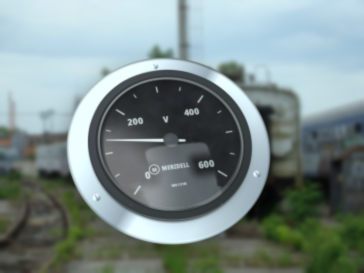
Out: V 125
